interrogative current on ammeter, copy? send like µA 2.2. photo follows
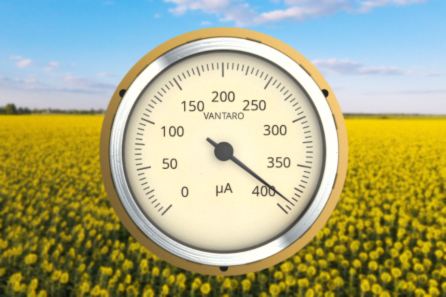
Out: µA 390
